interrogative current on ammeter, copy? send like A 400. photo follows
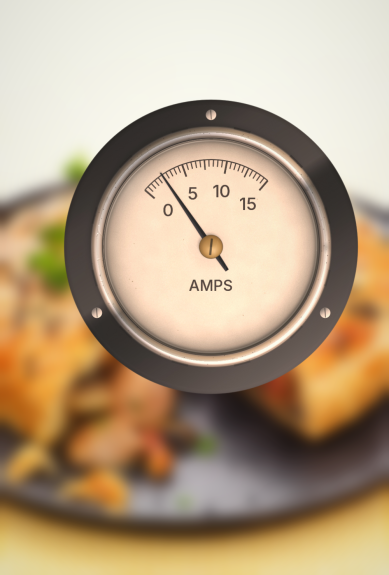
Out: A 2.5
